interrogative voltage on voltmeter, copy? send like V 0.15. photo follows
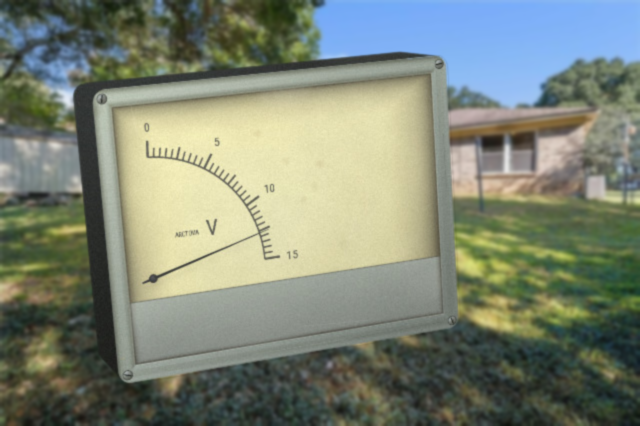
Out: V 12.5
